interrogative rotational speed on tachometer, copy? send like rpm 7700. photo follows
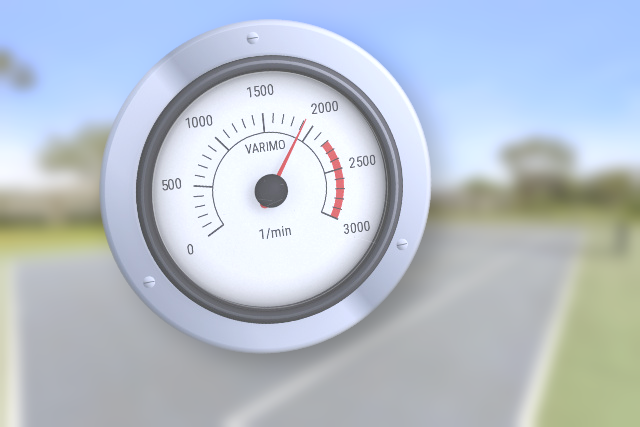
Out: rpm 1900
